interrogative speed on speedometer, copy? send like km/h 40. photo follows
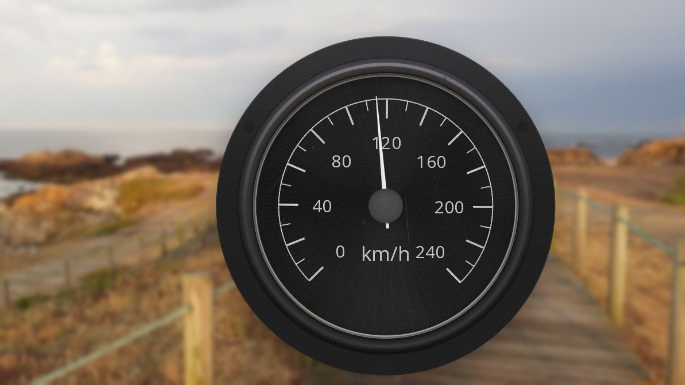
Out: km/h 115
